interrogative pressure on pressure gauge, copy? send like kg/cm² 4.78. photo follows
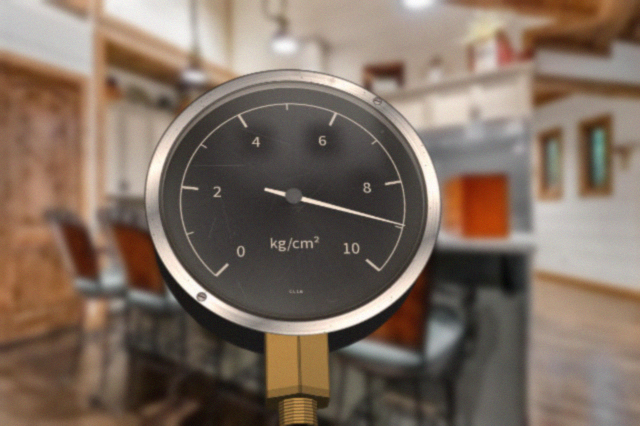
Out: kg/cm² 9
